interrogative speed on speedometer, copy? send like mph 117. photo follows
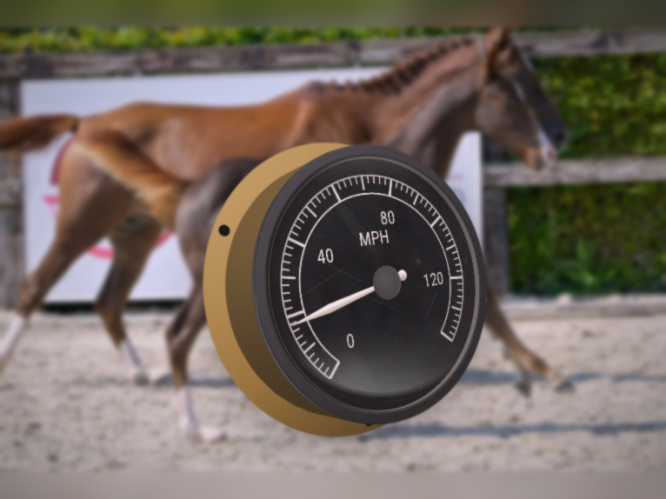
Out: mph 18
